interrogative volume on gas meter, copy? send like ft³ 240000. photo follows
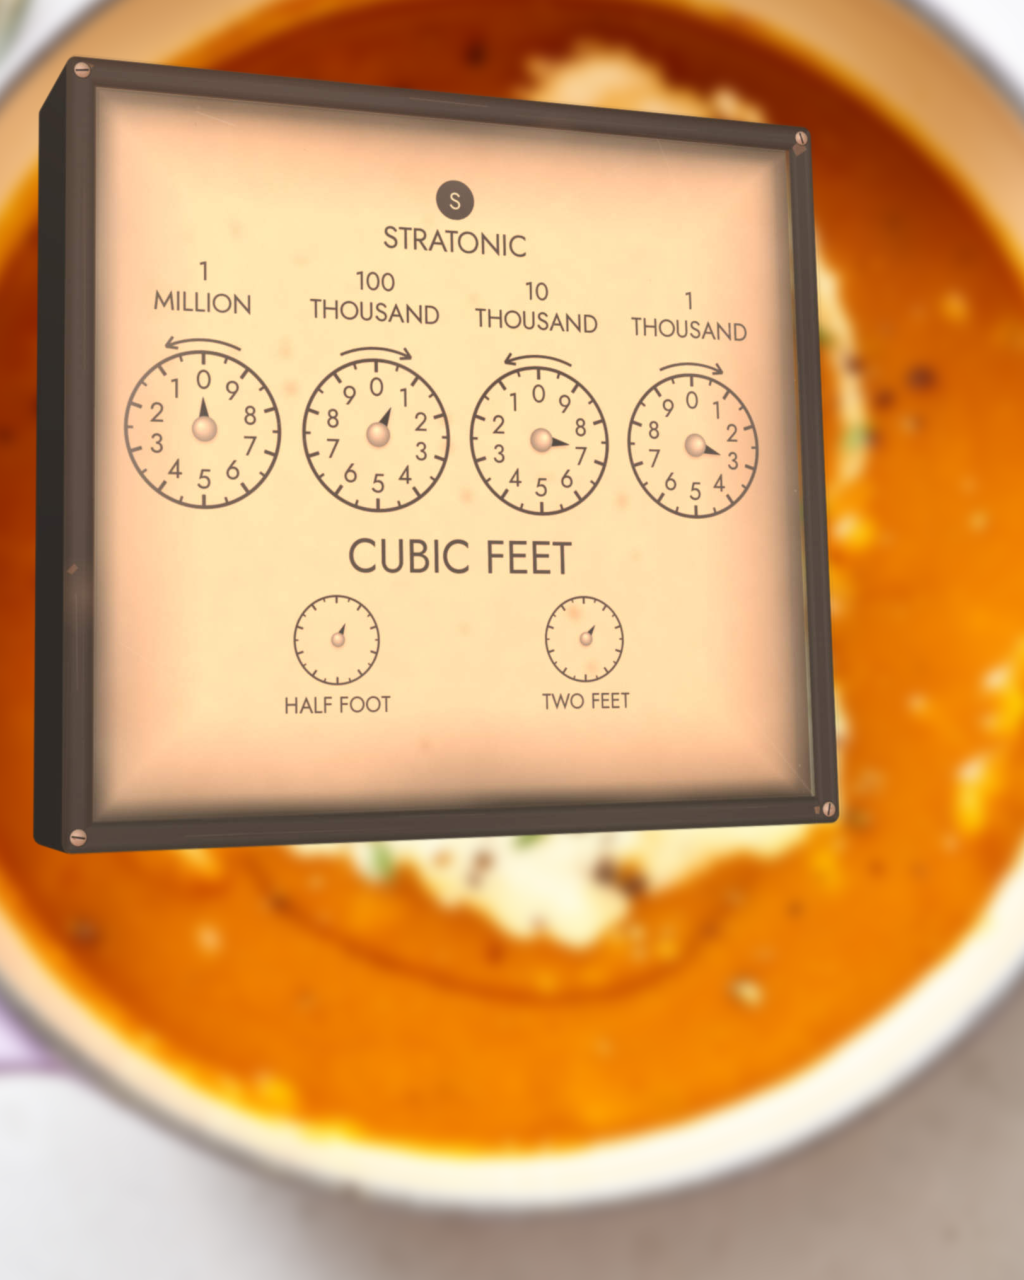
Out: ft³ 7300
